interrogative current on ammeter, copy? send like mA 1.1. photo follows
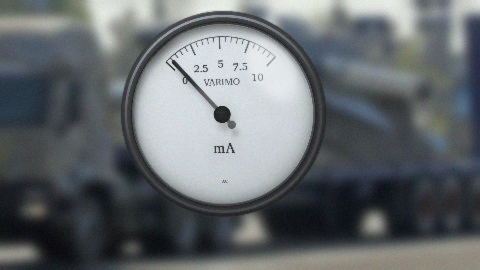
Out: mA 0.5
